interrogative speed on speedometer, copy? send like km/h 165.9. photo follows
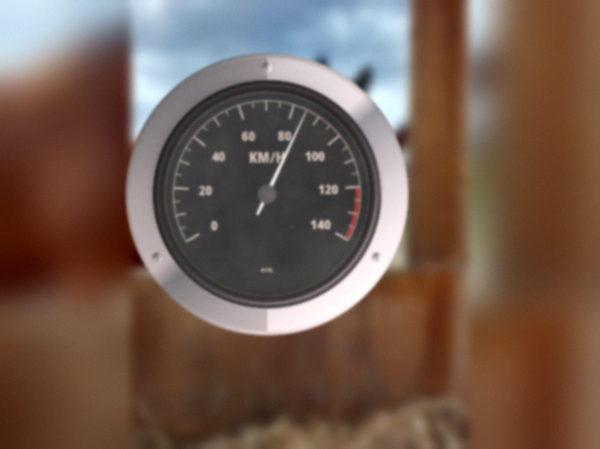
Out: km/h 85
